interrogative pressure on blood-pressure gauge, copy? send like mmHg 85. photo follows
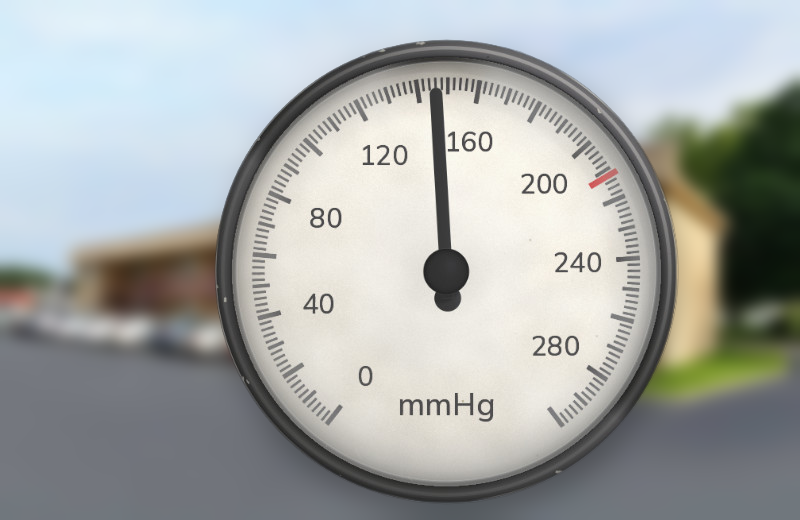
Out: mmHg 146
